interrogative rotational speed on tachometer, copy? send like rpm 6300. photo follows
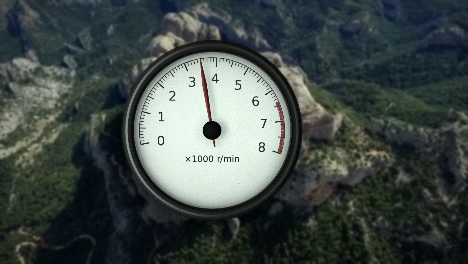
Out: rpm 3500
